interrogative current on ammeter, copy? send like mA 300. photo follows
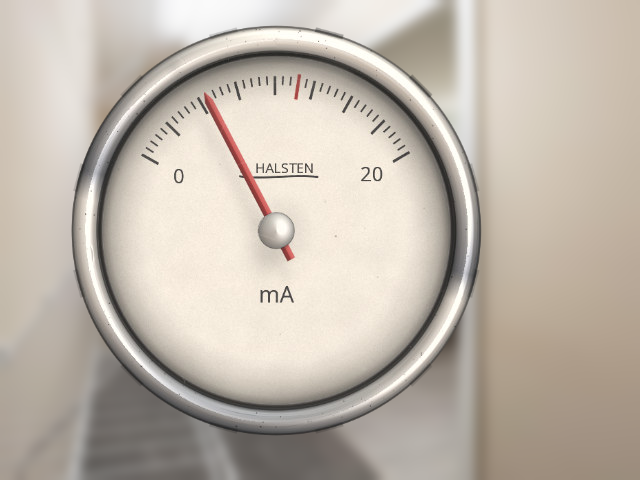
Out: mA 5.5
